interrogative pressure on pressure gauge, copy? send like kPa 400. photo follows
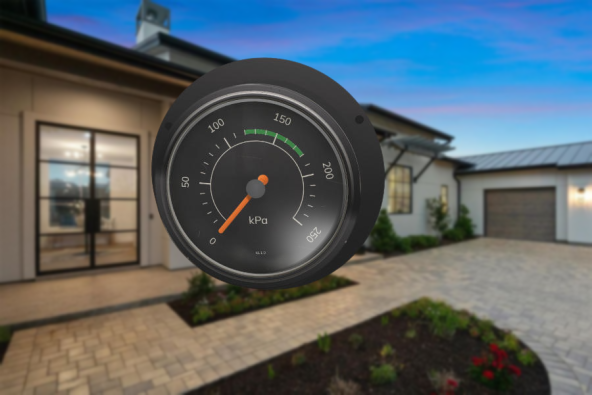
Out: kPa 0
